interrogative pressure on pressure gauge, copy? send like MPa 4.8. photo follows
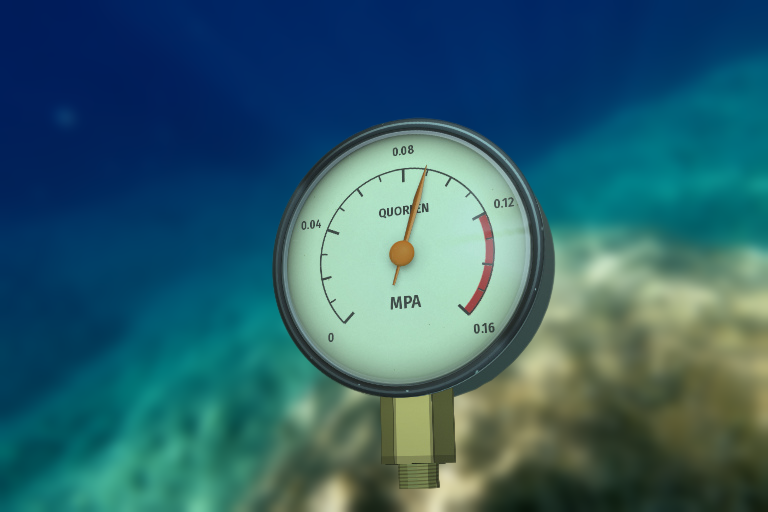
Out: MPa 0.09
